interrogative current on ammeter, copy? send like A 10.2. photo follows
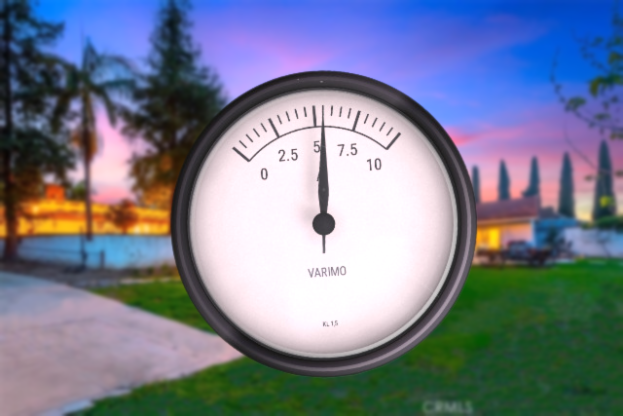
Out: A 5.5
